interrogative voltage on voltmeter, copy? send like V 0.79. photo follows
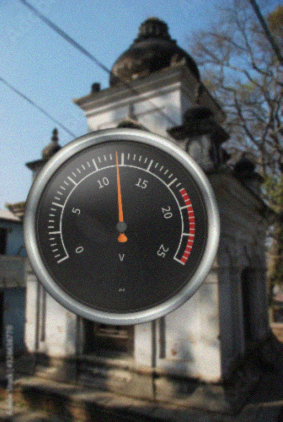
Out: V 12
